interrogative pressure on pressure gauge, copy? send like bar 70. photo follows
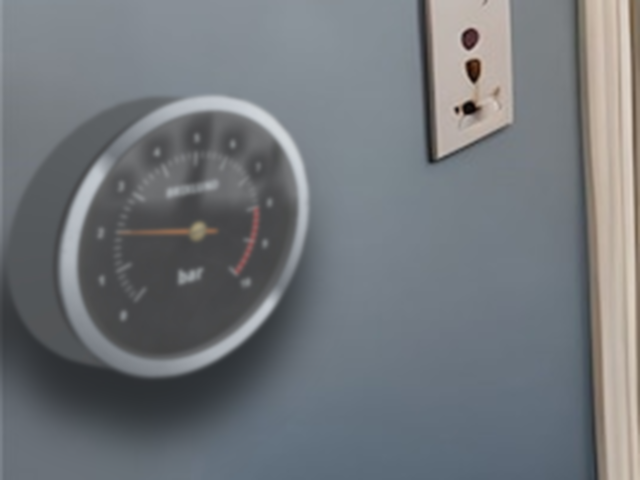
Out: bar 2
